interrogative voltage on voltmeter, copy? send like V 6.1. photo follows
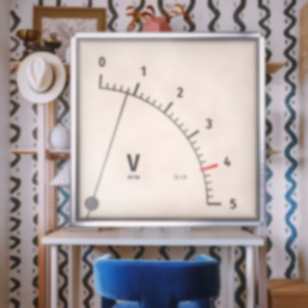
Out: V 0.8
